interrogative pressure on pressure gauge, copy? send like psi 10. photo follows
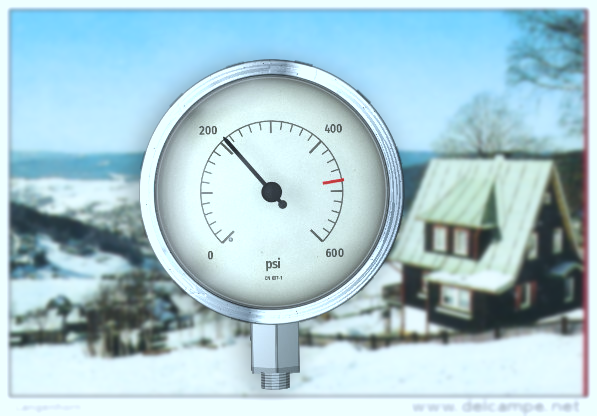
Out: psi 210
